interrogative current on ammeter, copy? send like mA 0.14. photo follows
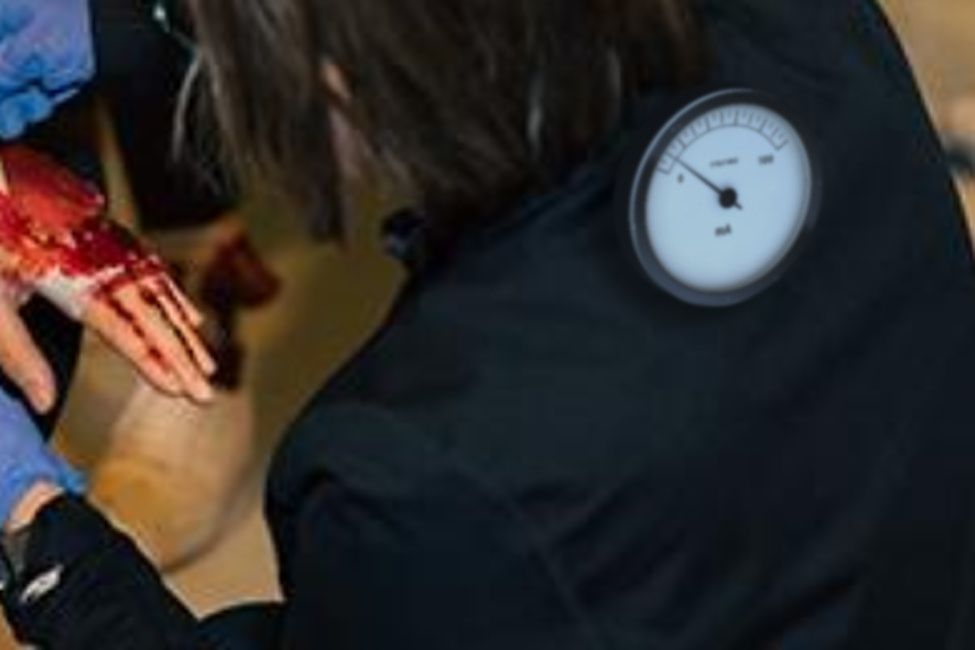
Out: mA 10
